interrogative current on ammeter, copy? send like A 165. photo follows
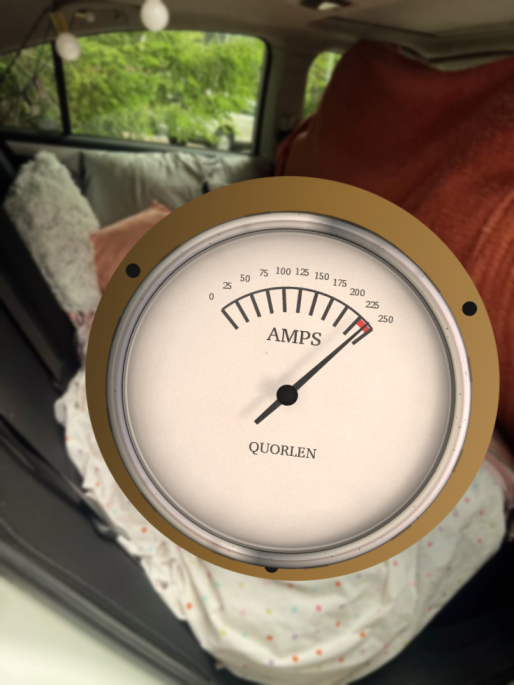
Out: A 237.5
